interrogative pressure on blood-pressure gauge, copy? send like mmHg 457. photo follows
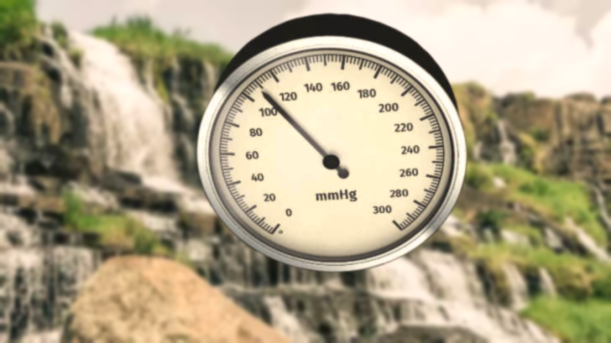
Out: mmHg 110
